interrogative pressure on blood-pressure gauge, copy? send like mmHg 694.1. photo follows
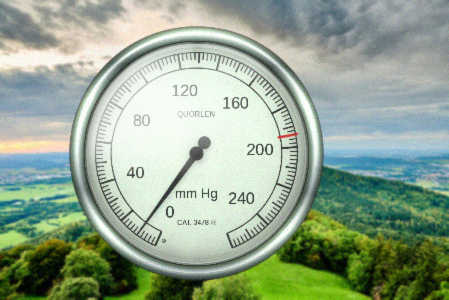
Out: mmHg 10
